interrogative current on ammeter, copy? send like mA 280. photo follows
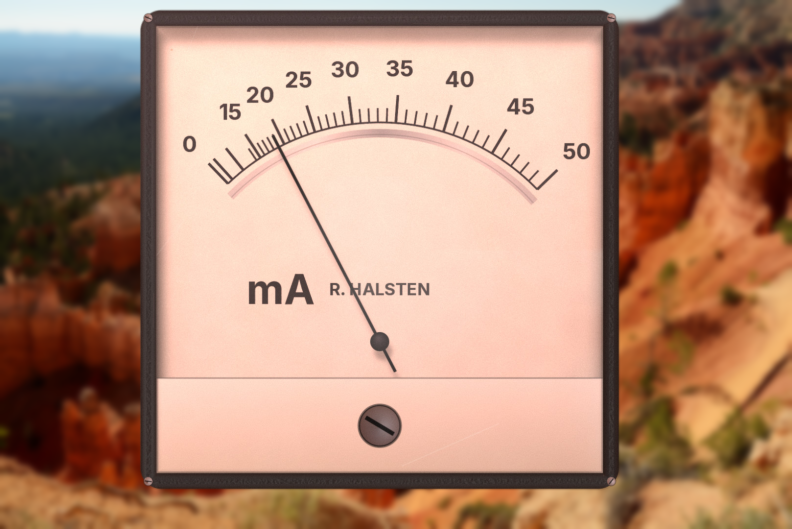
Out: mA 19
